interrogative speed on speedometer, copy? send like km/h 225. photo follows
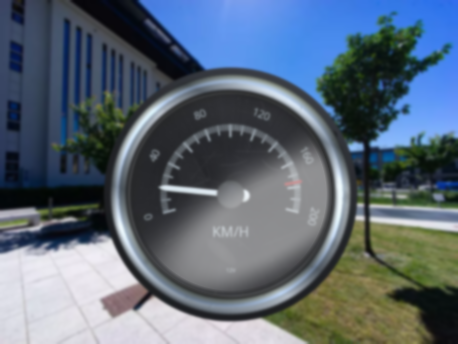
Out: km/h 20
